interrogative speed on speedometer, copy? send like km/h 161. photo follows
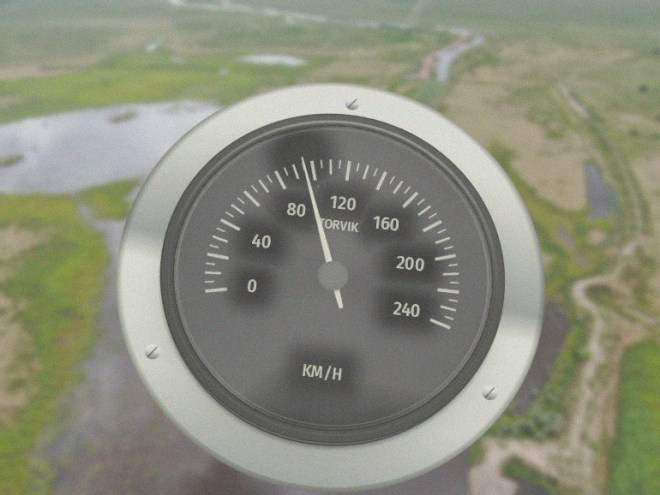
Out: km/h 95
